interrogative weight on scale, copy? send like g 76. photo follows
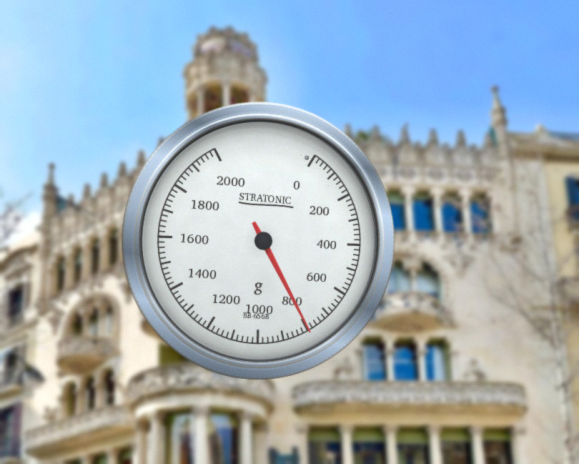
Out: g 800
